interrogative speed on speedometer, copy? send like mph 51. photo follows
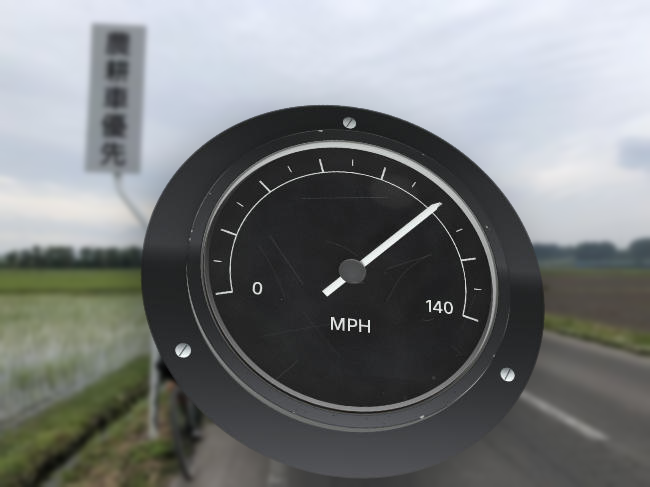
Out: mph 100
